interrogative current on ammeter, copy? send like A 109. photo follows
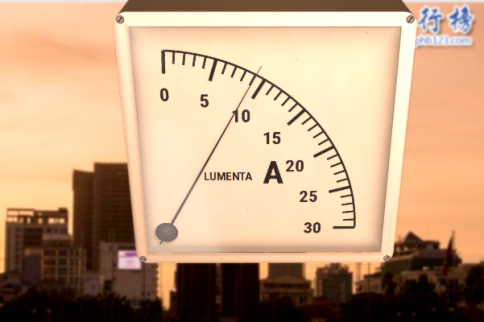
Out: A 9
